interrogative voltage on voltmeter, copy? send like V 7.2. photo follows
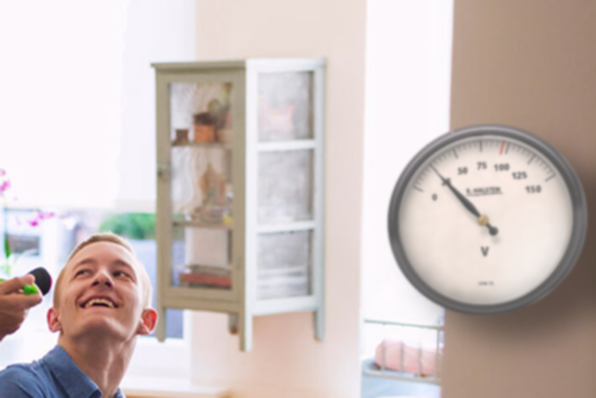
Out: V 25
